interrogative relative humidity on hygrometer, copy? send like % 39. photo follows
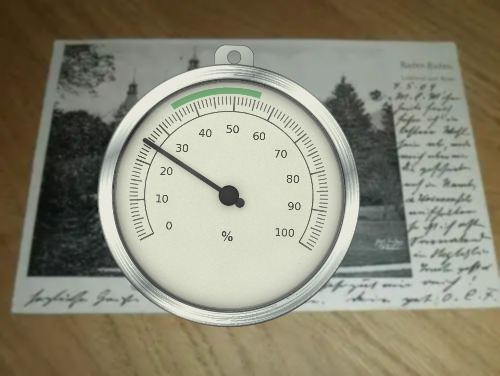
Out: % 25
